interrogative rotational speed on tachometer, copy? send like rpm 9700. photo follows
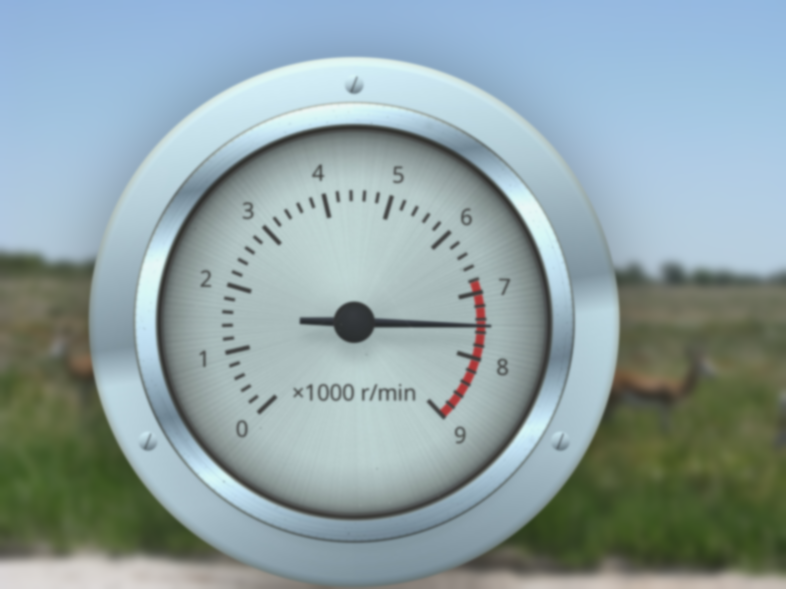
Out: rpm 7500
